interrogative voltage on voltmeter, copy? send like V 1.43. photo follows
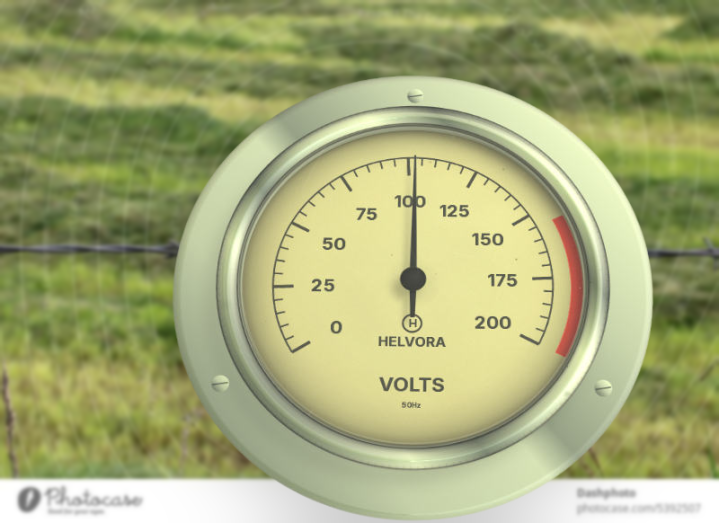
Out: V 102.5
